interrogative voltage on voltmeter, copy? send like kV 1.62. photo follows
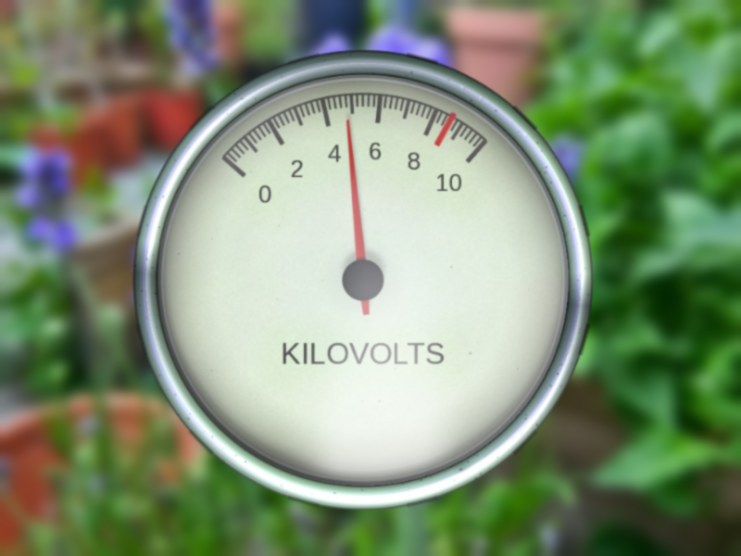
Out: kV 4.8
